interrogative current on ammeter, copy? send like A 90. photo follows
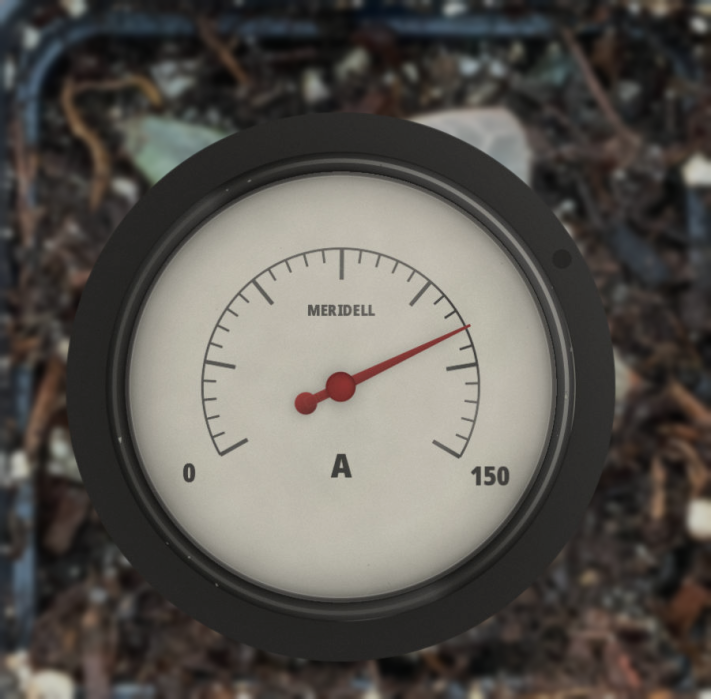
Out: A 115
